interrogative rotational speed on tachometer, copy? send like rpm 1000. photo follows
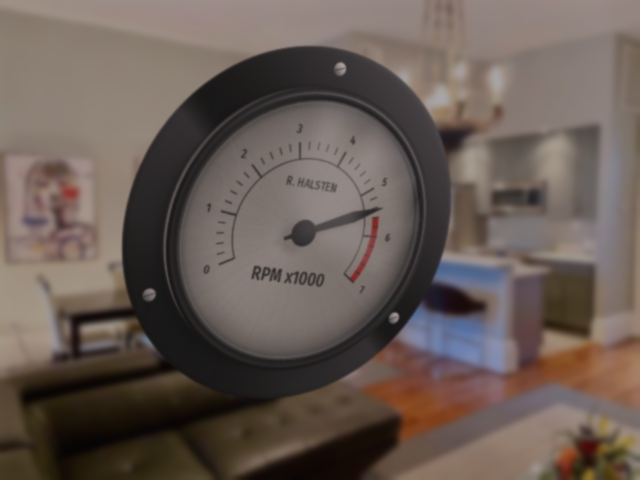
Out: rpm 5400
